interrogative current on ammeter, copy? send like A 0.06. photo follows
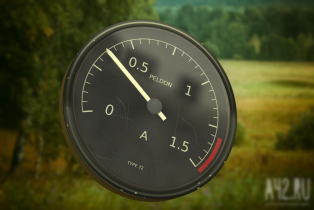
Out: A 0.35
